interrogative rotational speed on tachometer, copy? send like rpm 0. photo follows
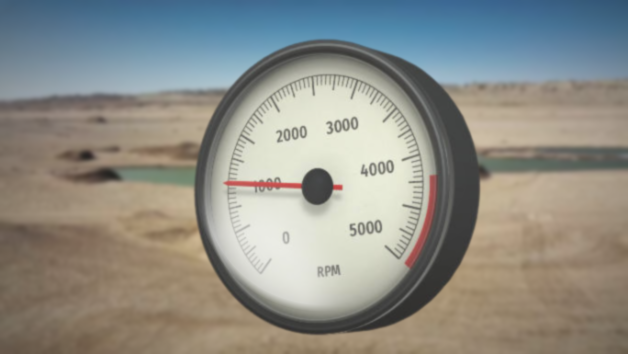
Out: rpm 1000
